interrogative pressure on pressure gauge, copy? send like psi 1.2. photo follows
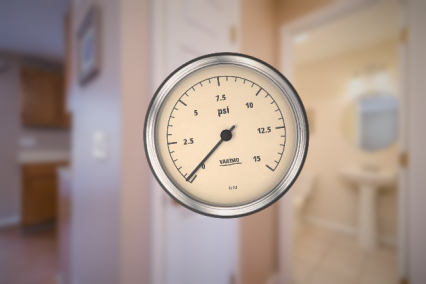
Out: psi 0.25
